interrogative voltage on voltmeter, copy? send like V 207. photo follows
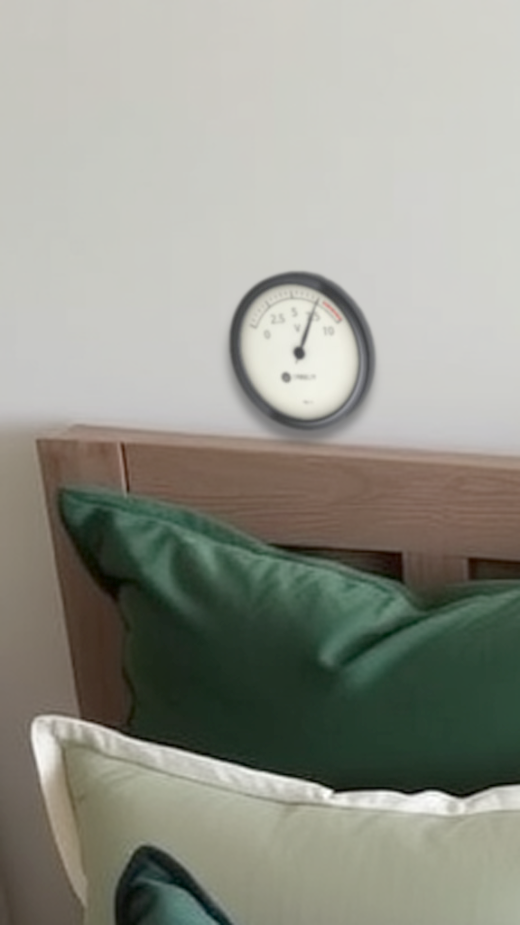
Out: V 7.5
